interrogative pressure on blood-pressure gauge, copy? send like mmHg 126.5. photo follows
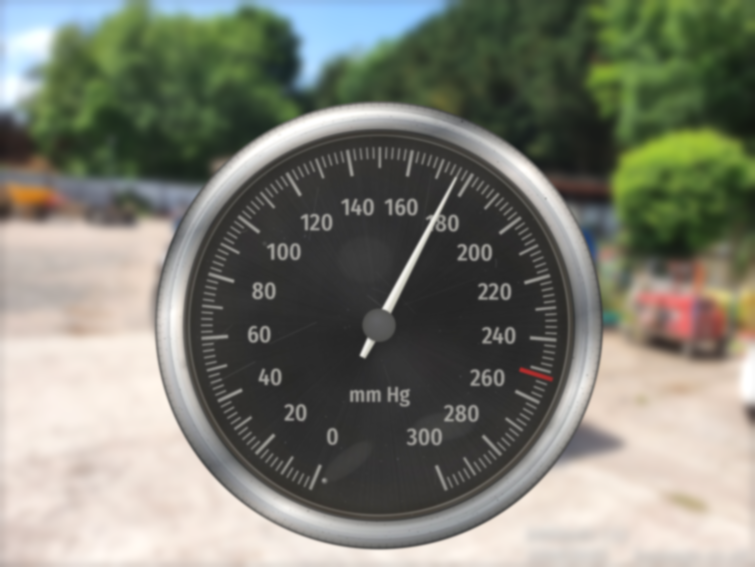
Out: mmHg 176
